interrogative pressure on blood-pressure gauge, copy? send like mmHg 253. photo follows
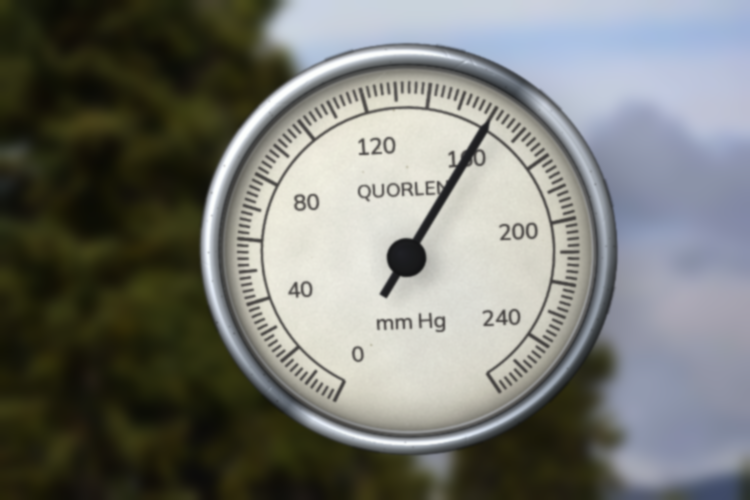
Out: mmHg 160
